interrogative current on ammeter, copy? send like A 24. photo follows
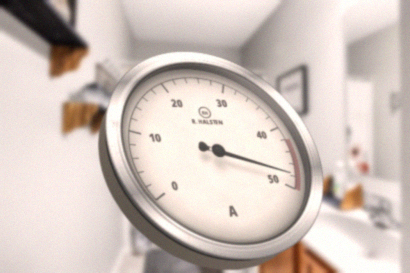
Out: A 48
